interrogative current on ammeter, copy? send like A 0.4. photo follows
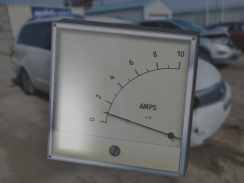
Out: A 1
